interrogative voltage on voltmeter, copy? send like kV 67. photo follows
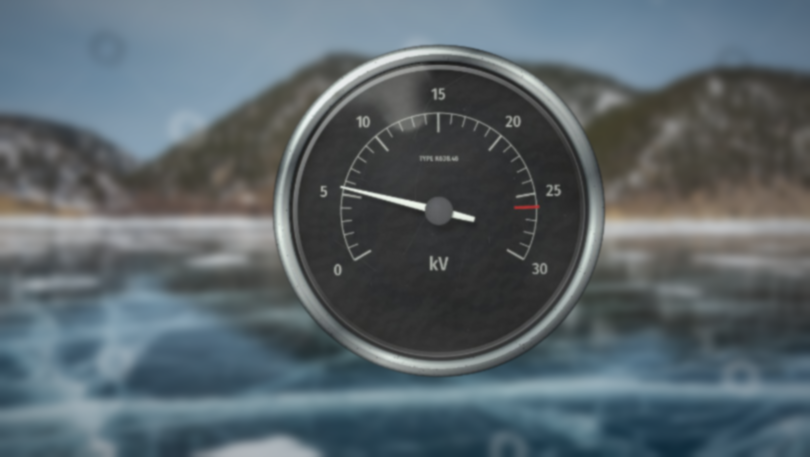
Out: kV 5.5
